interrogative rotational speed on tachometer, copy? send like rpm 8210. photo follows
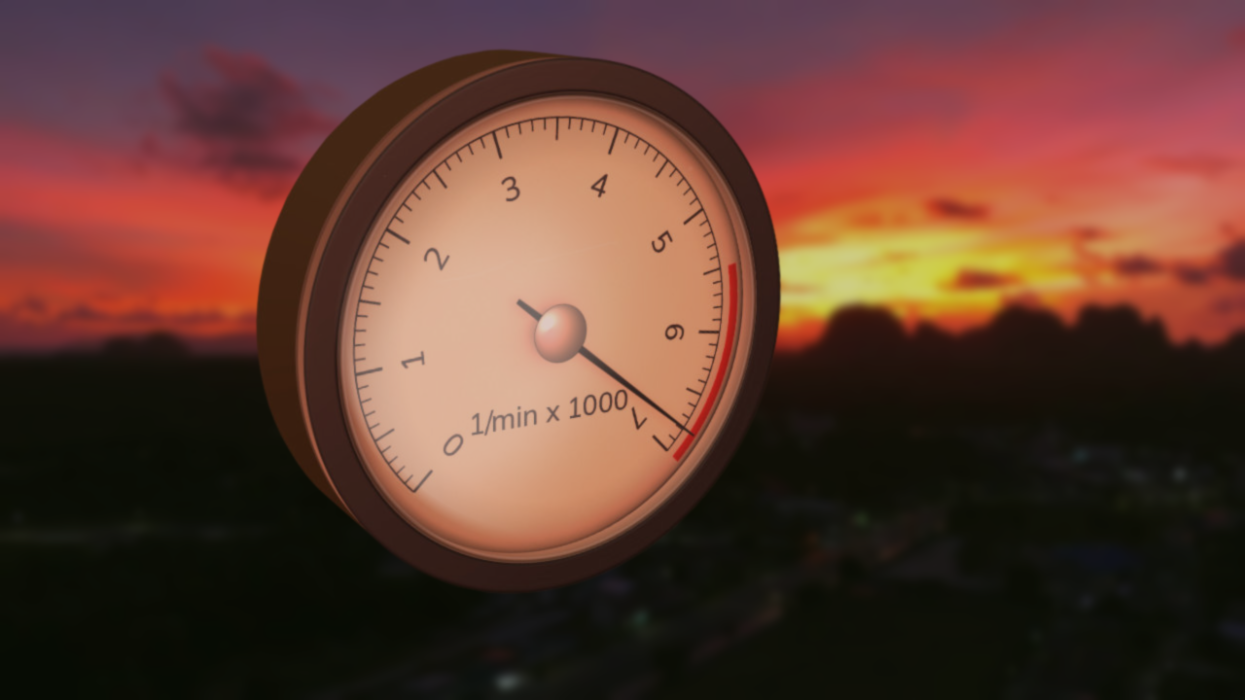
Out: rpm 6800
